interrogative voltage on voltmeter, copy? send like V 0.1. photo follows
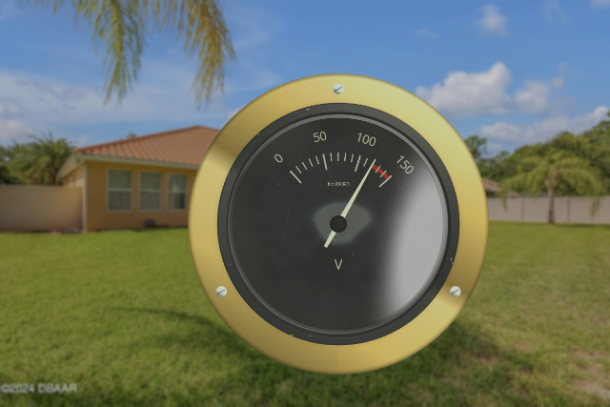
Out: V 120
